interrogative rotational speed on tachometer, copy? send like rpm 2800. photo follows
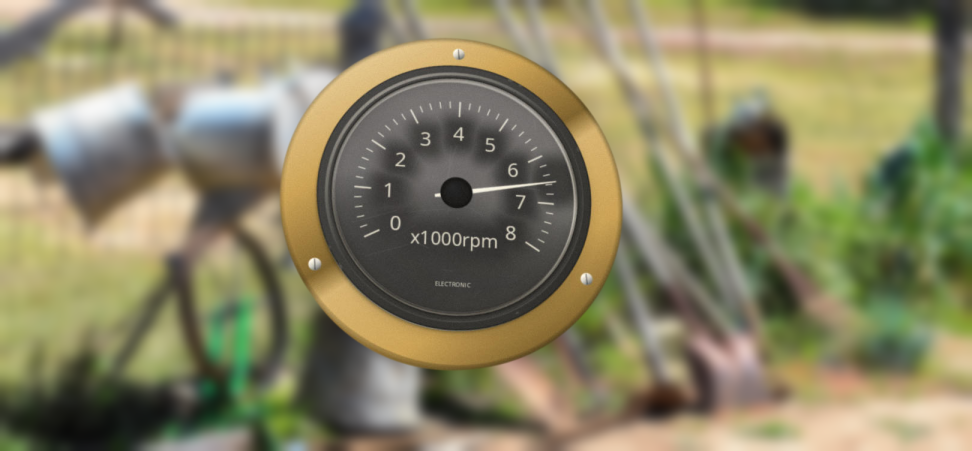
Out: rpm 6600
